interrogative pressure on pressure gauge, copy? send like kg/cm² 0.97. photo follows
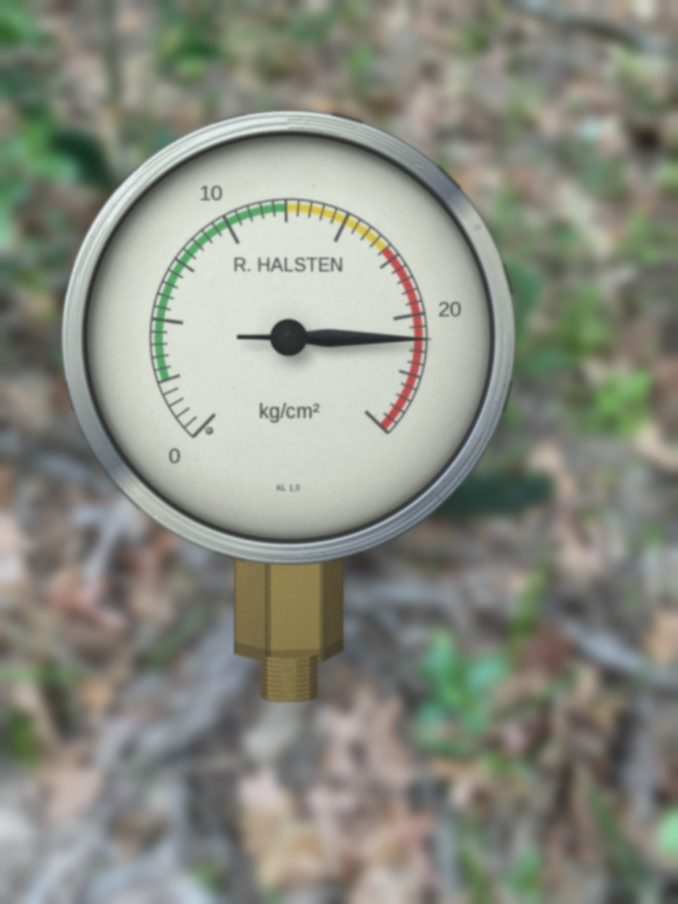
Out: kg/cm² 21
